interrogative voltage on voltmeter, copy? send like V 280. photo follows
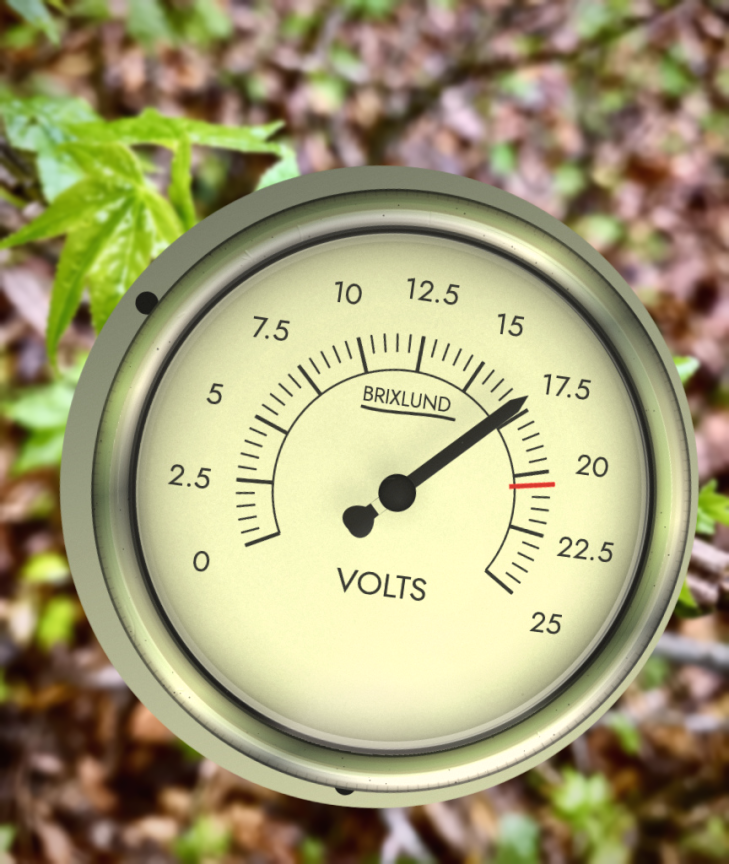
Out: V 17
